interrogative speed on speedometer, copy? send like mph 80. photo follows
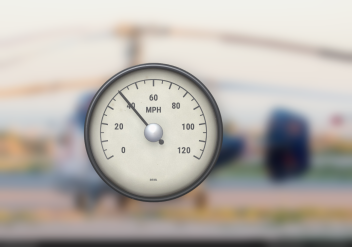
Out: mph 40
